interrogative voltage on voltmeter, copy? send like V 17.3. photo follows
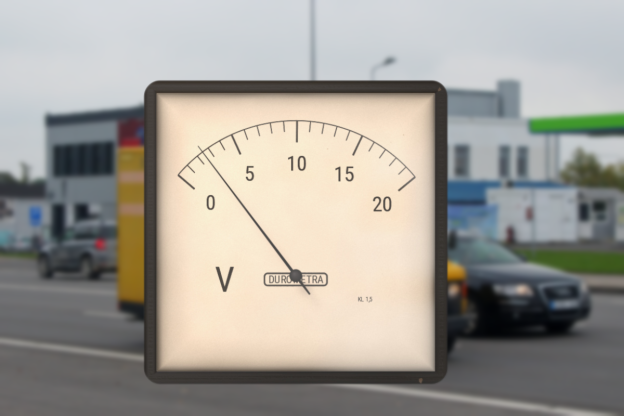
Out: V 2.5
